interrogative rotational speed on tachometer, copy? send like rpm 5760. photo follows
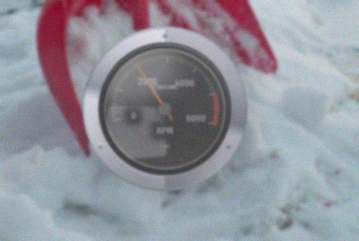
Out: rpm 2000
